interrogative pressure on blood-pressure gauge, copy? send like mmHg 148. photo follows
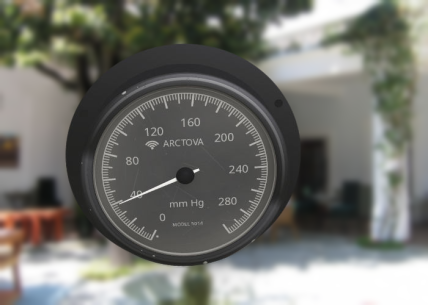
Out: mmHg 40
